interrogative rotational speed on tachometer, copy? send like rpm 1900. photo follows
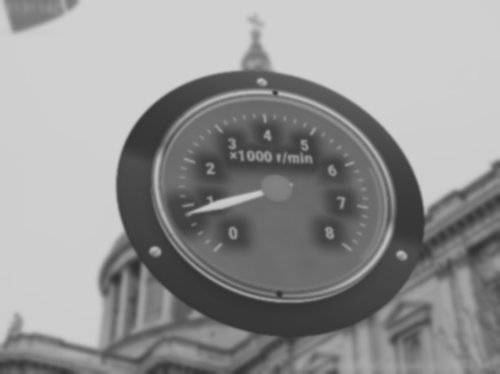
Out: rpm 800
